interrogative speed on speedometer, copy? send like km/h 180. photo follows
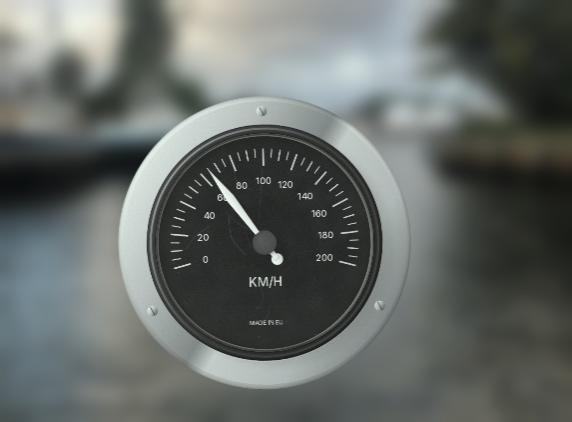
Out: km/h 65
